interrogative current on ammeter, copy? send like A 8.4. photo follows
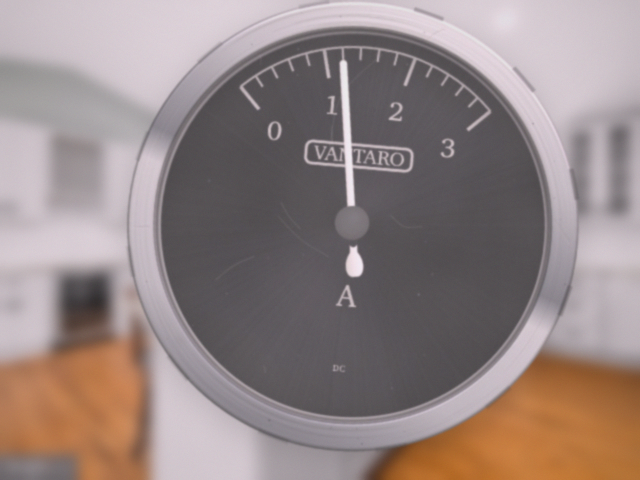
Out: A 1.2
